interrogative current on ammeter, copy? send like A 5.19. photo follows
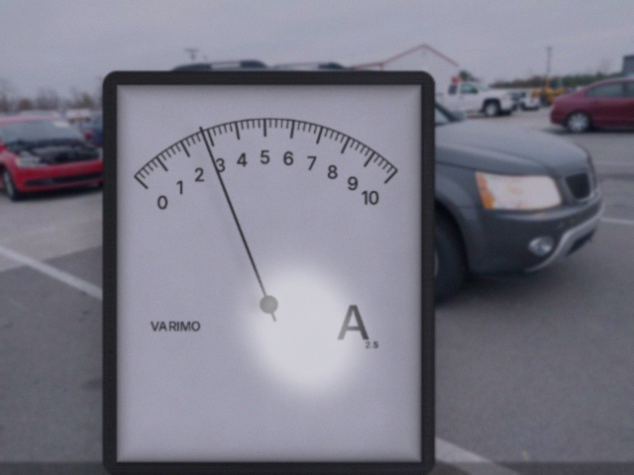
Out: A 2.8
